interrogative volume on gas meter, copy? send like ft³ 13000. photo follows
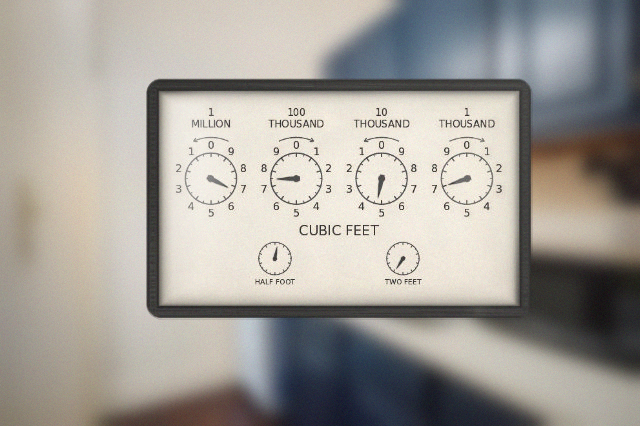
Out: ft³ 674700
